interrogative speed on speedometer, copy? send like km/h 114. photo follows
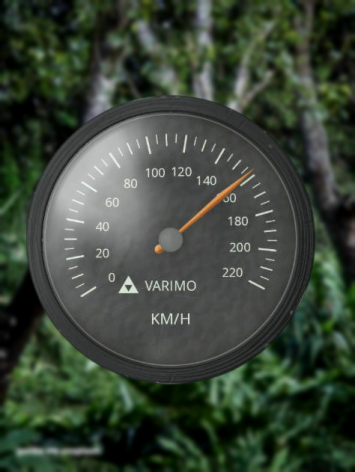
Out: km/h 157.5
